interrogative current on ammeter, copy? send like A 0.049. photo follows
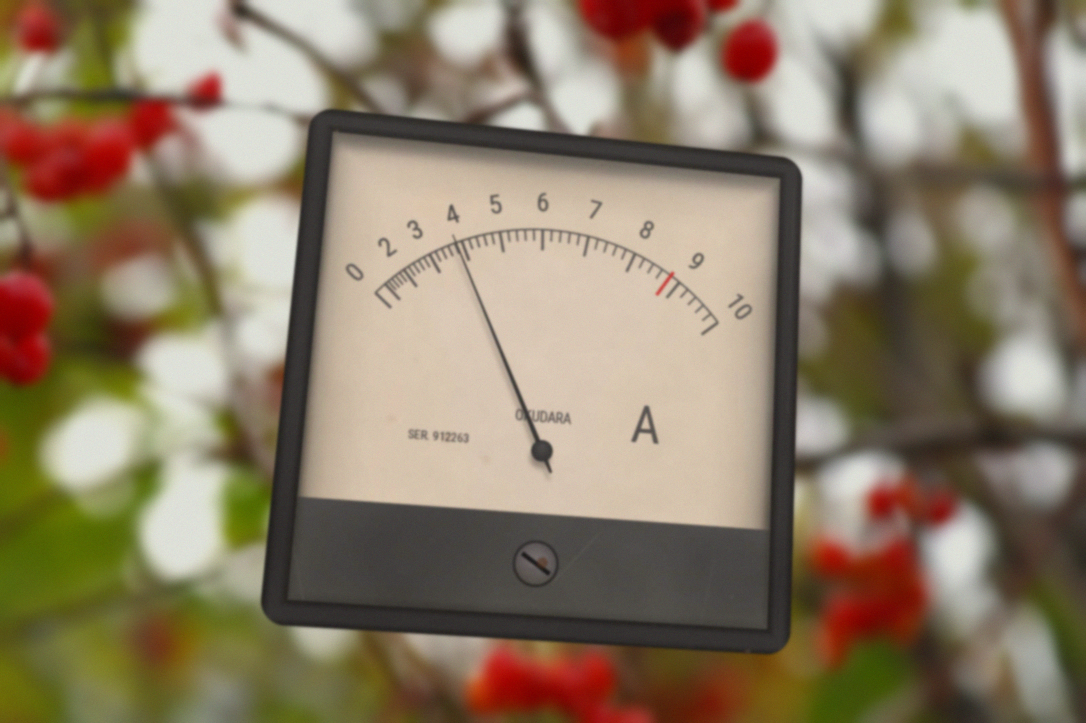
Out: A 3.8
